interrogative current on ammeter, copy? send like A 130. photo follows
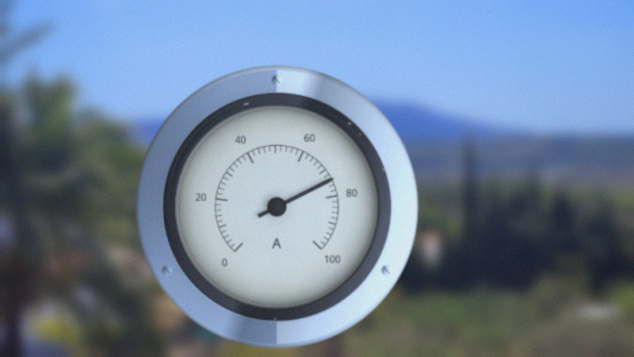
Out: A 74
